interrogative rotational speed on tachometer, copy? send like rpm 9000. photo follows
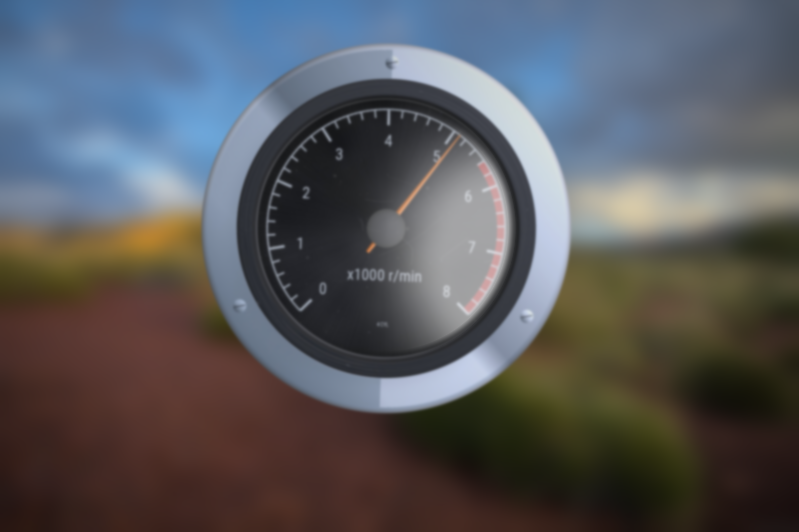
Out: rpm 5100
